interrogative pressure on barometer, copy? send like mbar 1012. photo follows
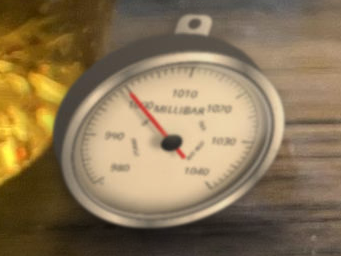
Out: mbar 1000
